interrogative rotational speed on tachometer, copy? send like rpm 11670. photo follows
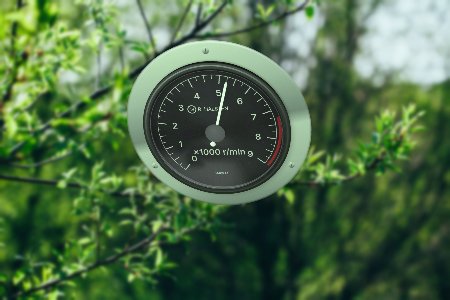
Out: rpm 5250
